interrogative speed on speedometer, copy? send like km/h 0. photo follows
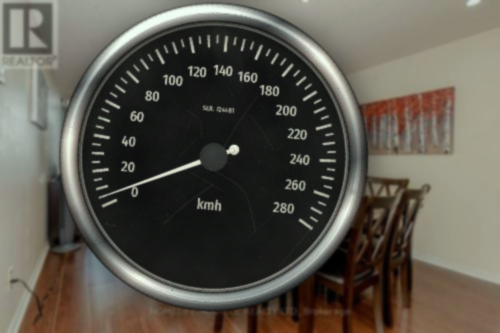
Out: km/h 5
